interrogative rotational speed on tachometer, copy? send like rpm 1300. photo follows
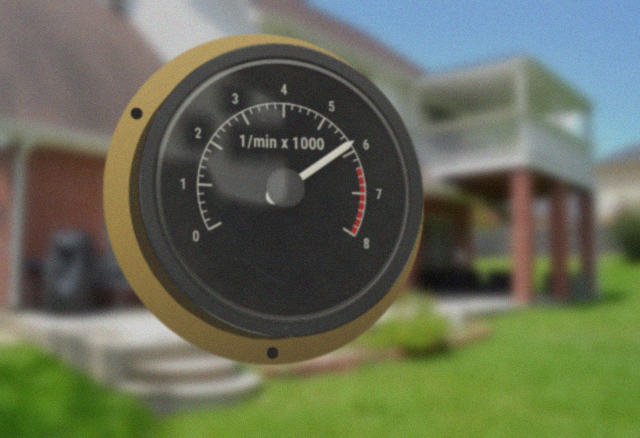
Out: rpm 5800
